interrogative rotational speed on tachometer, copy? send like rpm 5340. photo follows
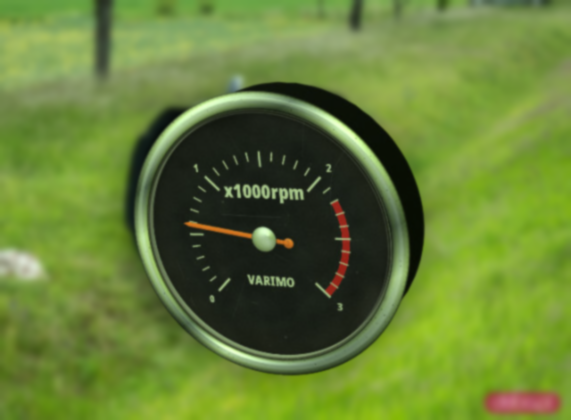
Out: rpm 600
